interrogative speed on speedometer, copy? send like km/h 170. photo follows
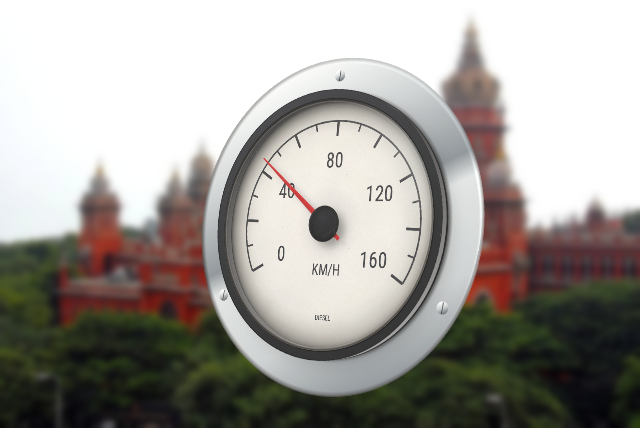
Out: km/h 45
